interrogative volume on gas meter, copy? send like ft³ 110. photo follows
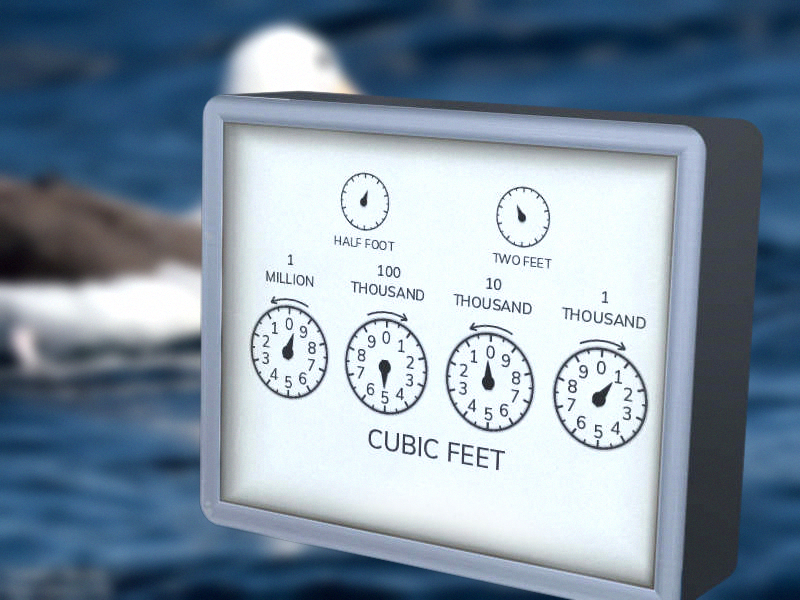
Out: ft³ 950100
